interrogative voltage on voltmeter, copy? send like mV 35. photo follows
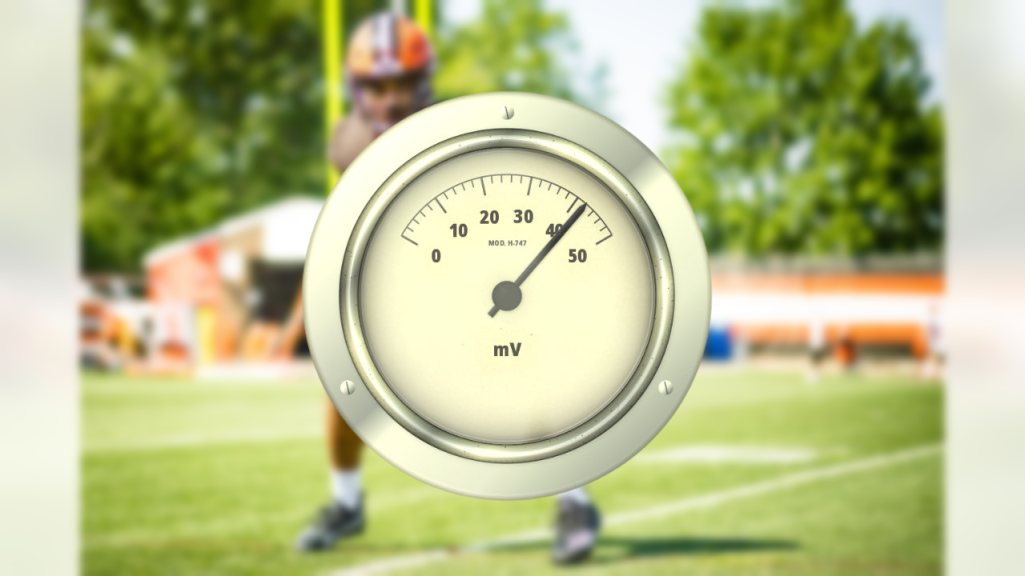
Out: mV 42
